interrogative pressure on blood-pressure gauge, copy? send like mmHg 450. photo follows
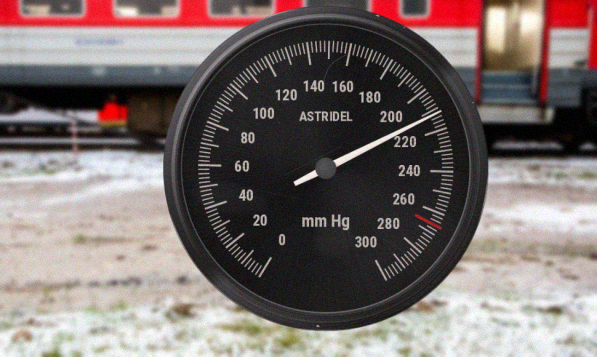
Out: mmHg 212
